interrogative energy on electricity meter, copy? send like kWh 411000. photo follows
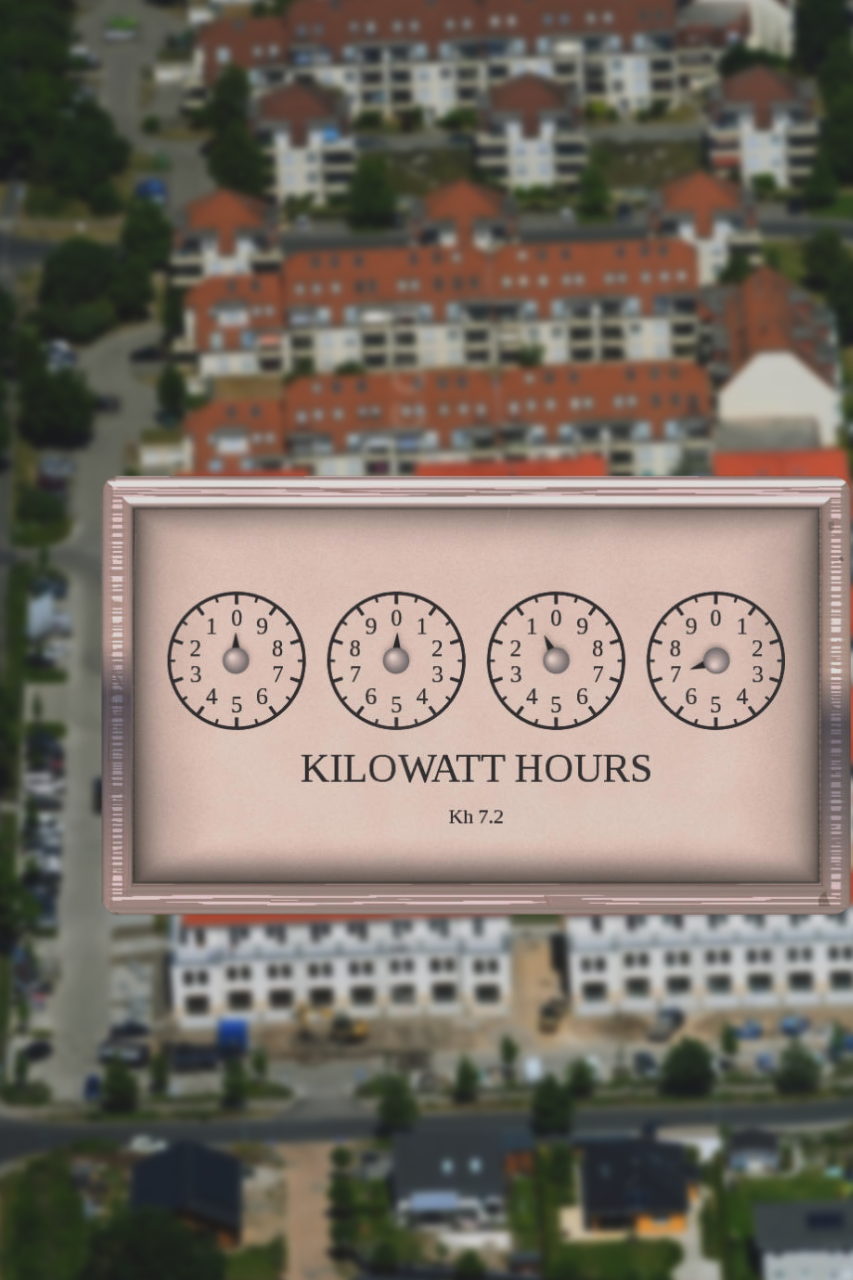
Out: kWh 7
